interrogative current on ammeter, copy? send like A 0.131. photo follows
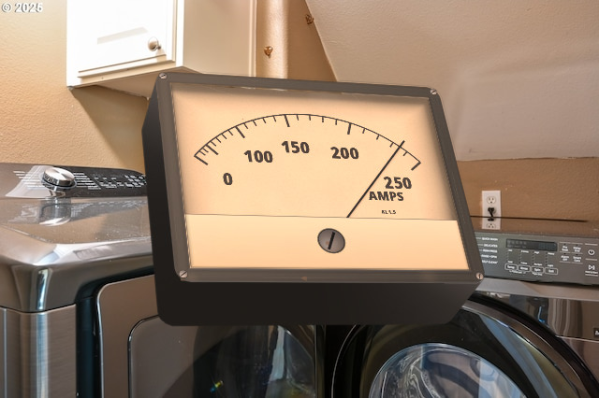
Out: A 235
